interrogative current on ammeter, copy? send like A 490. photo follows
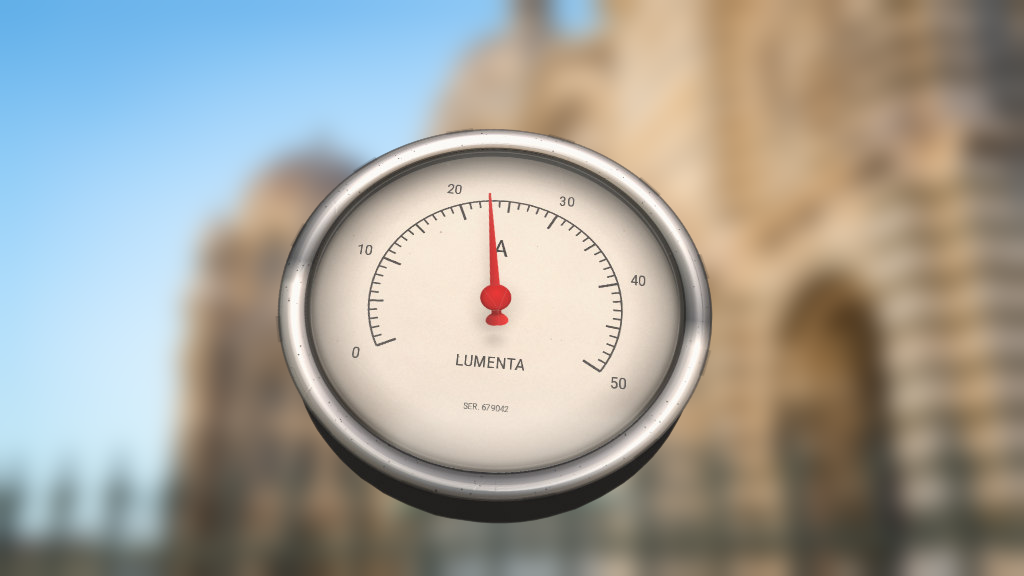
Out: A 23
